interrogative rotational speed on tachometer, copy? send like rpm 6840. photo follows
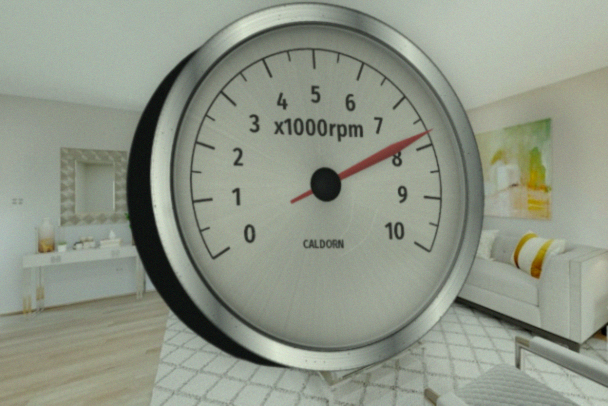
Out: rpm 7750
